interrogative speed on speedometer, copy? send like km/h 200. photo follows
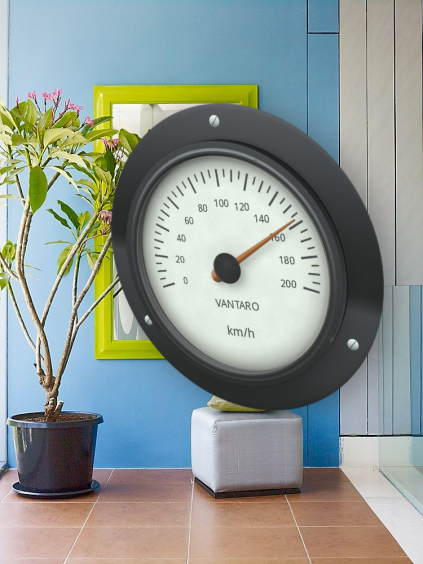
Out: km/h 157.5
